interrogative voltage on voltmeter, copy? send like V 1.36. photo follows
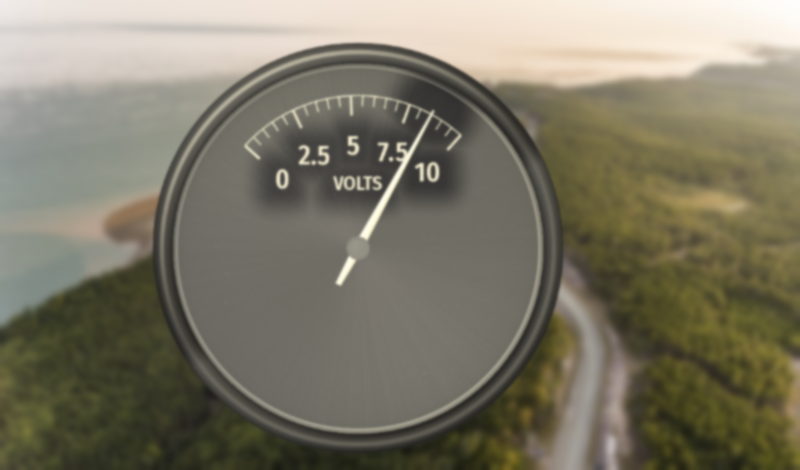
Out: V 8.5
